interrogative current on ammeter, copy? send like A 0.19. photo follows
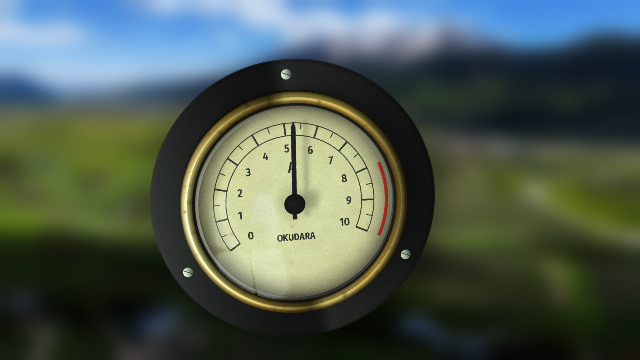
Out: A 5.25
